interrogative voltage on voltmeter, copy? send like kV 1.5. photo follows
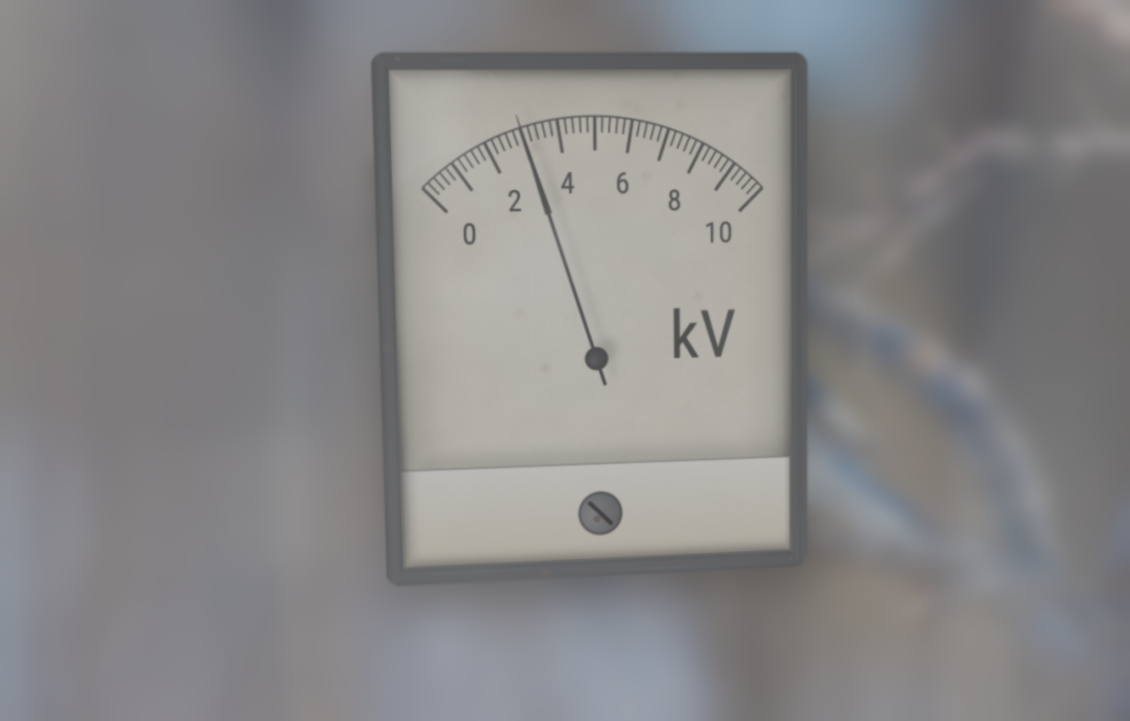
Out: kV 3
